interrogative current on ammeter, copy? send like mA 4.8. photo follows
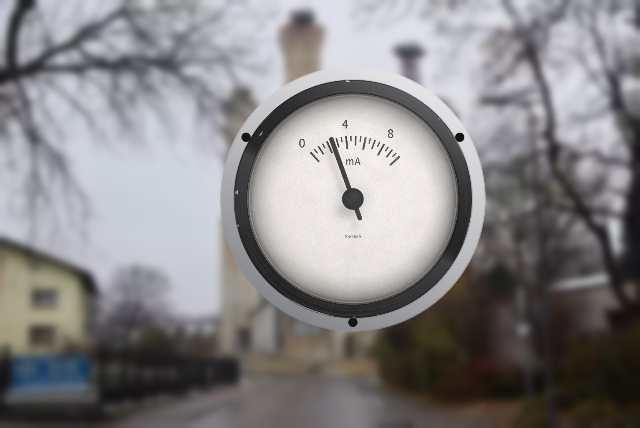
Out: mA 2.5
